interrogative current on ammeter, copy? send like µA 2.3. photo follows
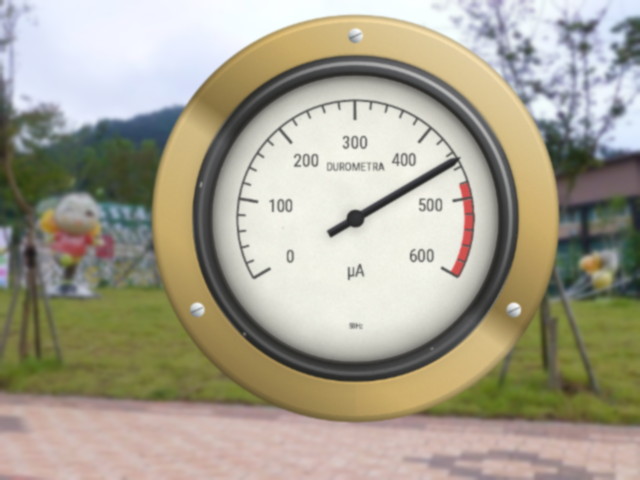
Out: µA 450
